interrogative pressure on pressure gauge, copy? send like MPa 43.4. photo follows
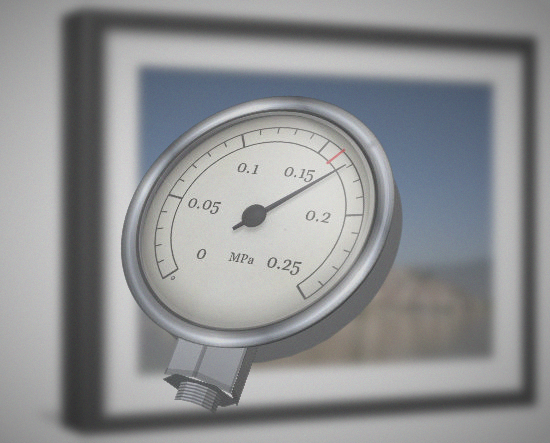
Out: MPa 0.17
